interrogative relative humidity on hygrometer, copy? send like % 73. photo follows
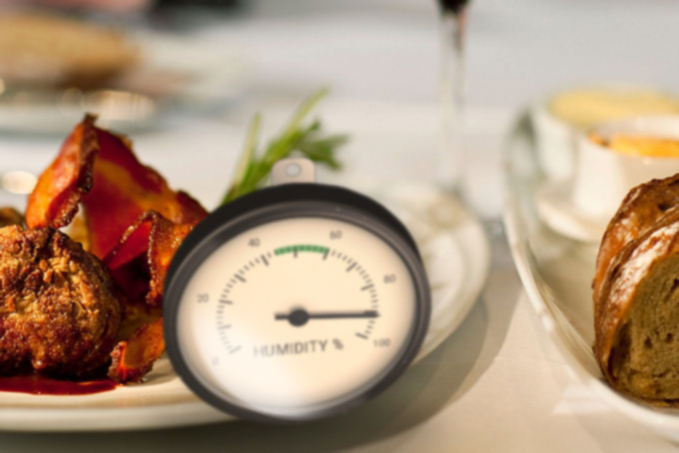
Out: % 90
